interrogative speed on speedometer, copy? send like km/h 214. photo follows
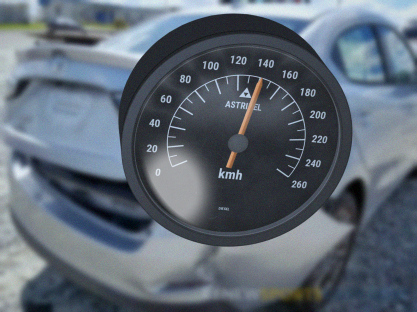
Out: km/h 140
